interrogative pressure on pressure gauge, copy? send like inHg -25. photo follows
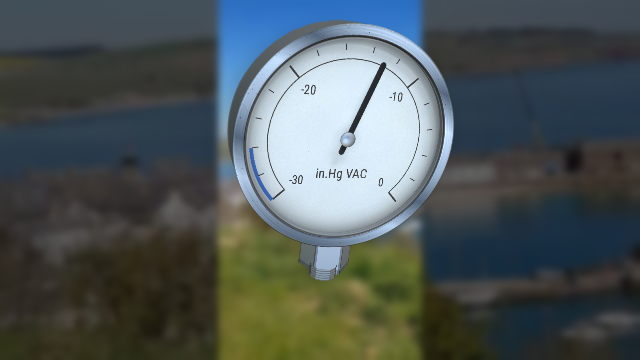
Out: inHg -13
